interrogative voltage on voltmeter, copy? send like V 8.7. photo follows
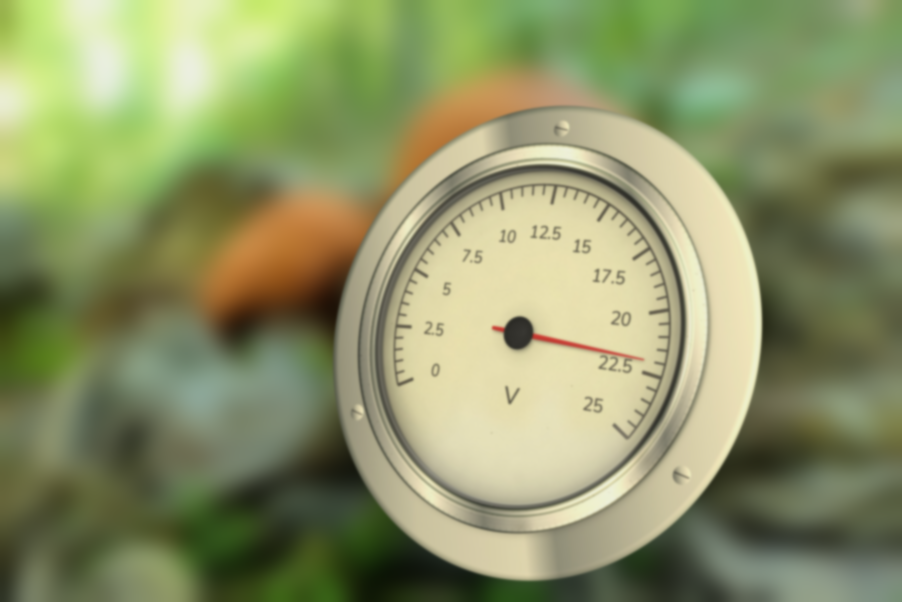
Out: V 22
